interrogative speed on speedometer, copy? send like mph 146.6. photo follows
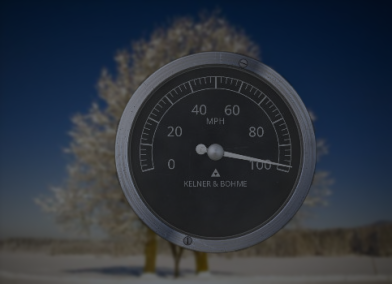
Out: mph 98
